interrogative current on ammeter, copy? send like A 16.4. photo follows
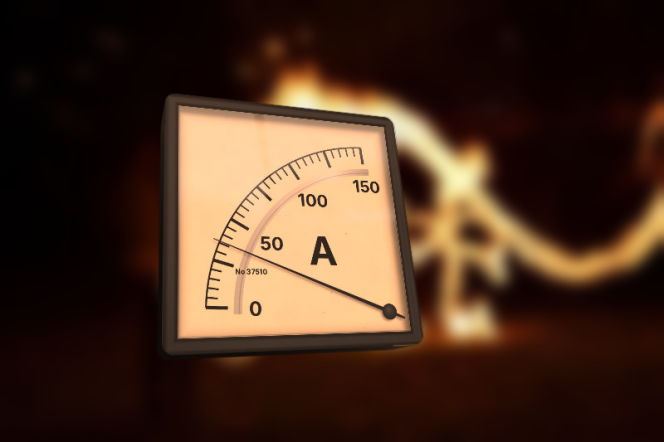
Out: A 35
